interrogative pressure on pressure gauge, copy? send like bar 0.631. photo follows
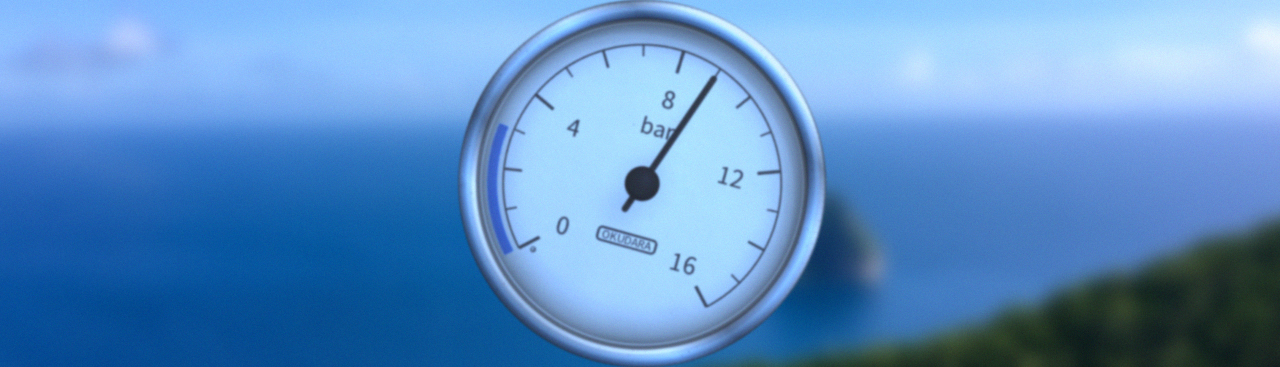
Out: bar 9
